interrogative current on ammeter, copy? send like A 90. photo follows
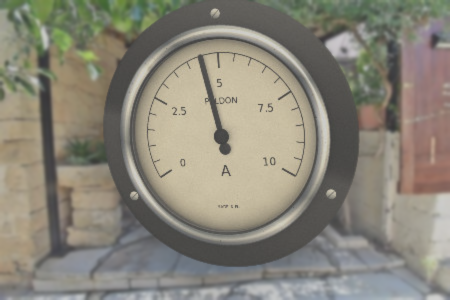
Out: A 4.5
